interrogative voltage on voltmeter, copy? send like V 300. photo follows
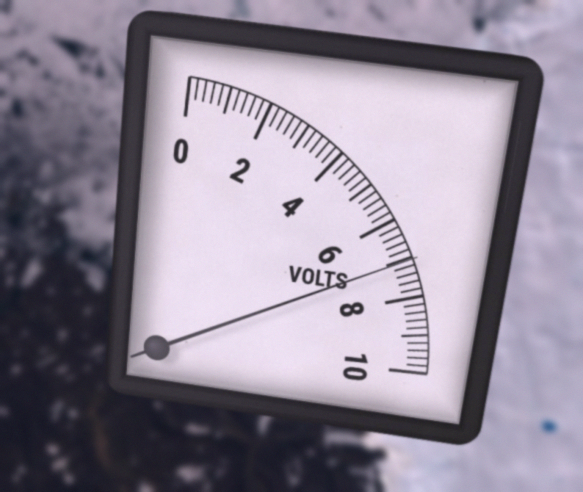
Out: V 7
